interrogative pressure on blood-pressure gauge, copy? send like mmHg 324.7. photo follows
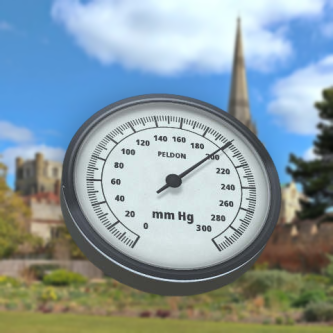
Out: mmHg 200
